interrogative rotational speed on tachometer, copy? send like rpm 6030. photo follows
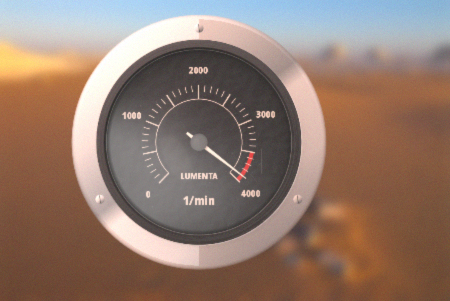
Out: rpm 3900
